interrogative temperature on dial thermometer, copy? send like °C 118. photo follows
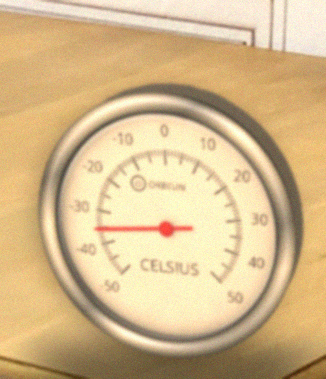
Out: °C -35
